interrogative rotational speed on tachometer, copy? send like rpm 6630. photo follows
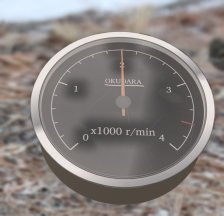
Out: rpm 2000
